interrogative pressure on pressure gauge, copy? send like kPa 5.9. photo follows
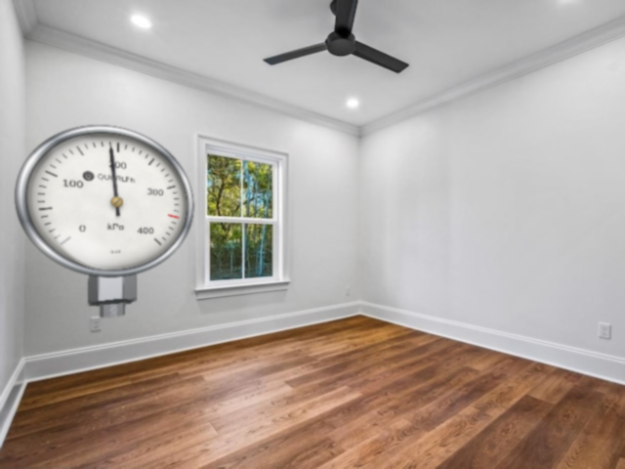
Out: kPa 190
